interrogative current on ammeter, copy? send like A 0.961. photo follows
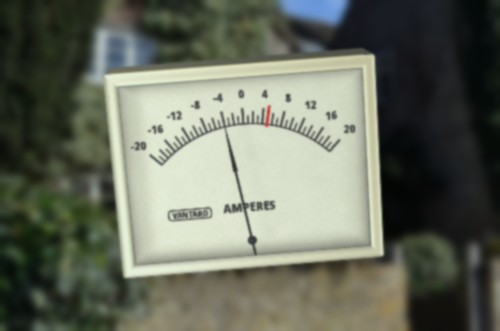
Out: A -4
